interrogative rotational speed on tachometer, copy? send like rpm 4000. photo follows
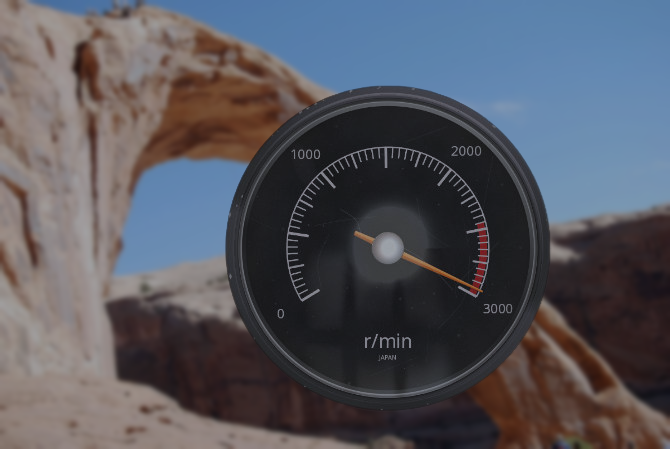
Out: rpm 2950
